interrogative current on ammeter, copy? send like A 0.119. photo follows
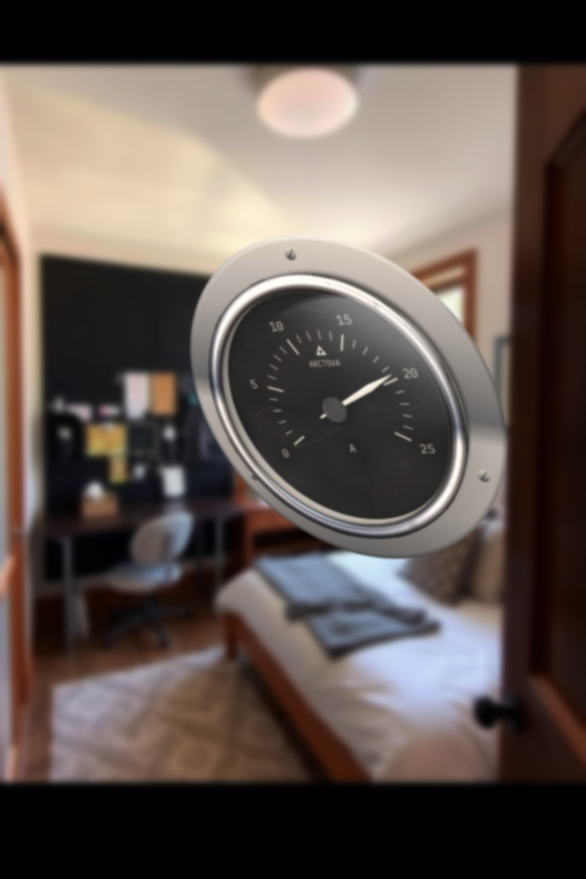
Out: A 19.5
